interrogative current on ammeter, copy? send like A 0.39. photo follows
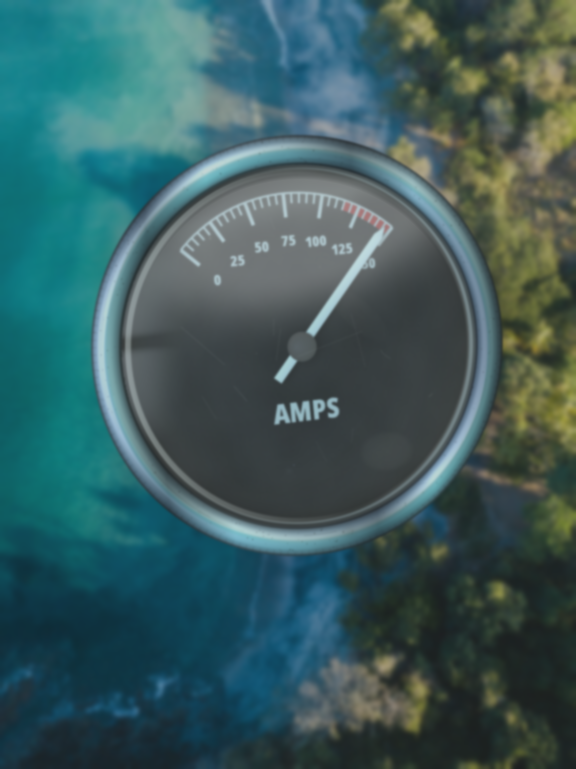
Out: A 145
